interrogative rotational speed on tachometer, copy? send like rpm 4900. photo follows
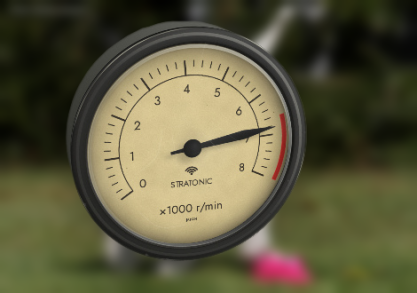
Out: rpm 6800
